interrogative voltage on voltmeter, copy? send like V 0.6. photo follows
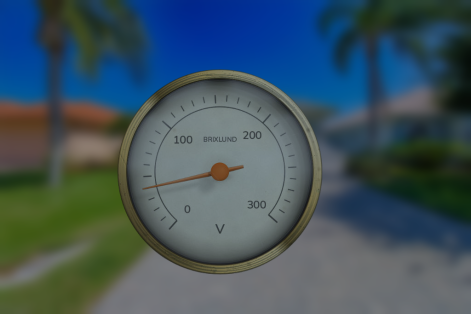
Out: V 40
